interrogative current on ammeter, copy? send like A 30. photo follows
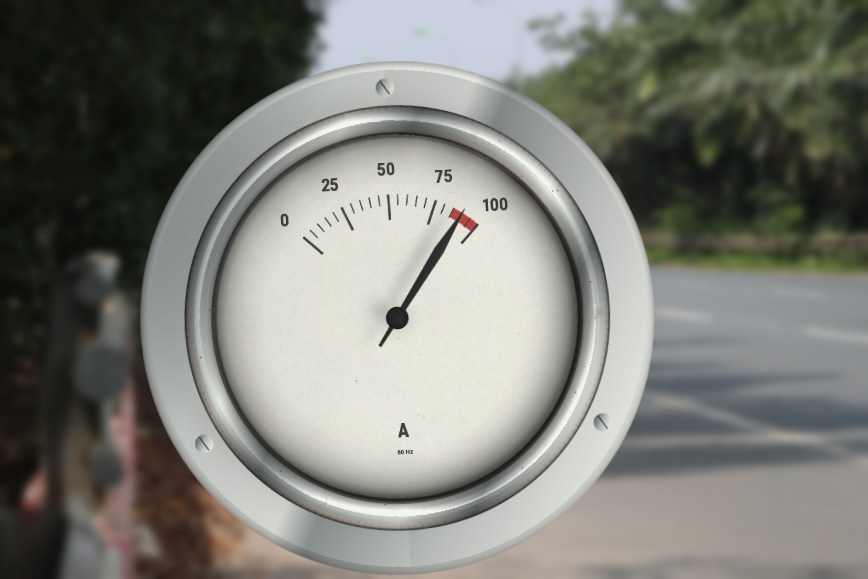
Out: A 90
